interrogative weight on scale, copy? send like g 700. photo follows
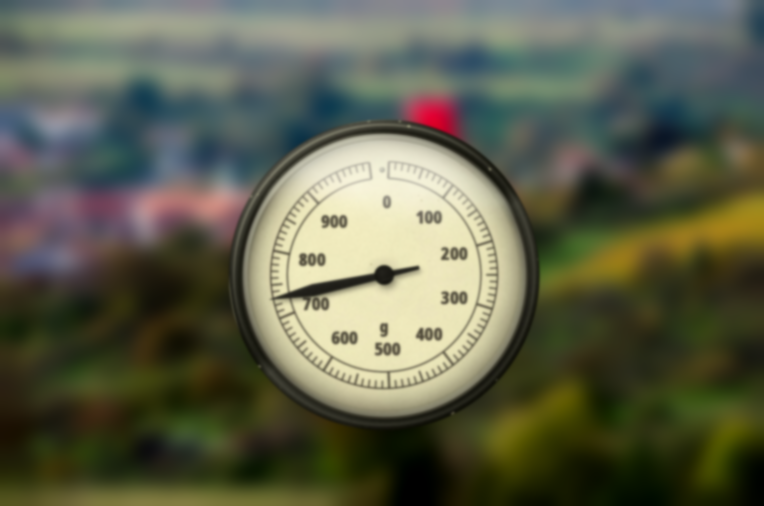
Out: g 730
